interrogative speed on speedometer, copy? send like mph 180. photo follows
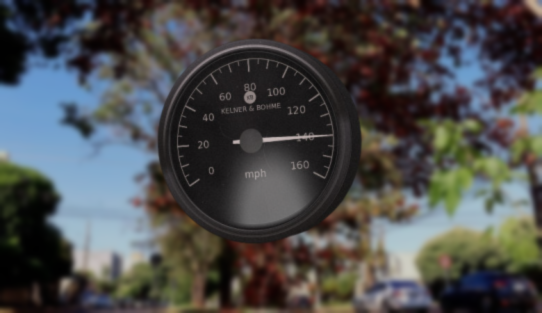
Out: mph 140
